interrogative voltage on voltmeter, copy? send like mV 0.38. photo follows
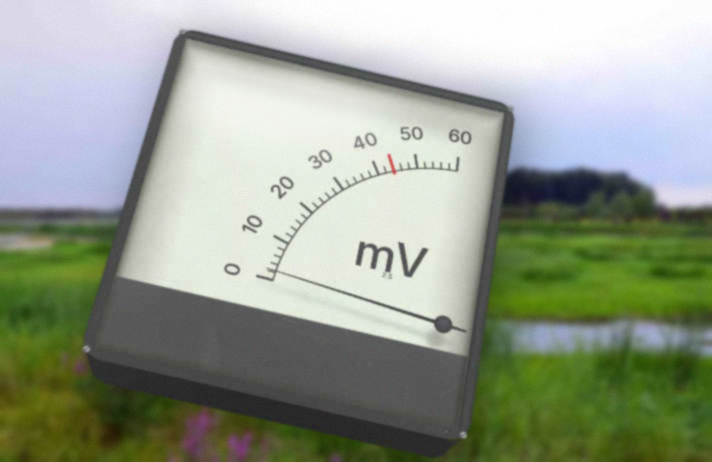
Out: mV 2
